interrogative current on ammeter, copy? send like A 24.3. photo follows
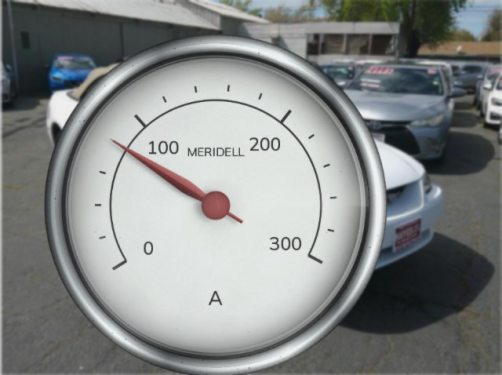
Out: A 80
